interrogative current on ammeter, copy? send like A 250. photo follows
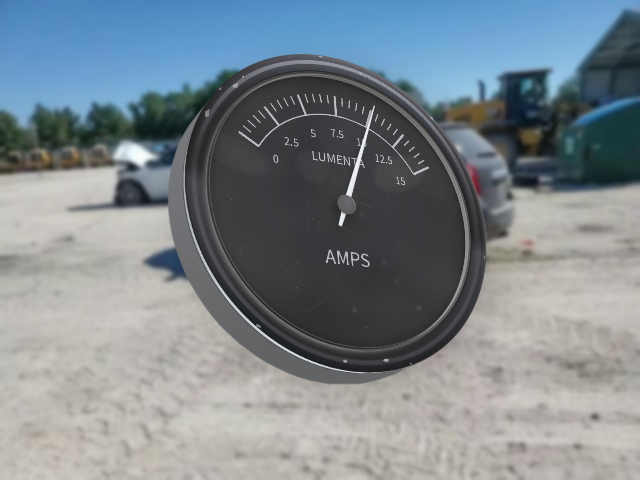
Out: A 10
